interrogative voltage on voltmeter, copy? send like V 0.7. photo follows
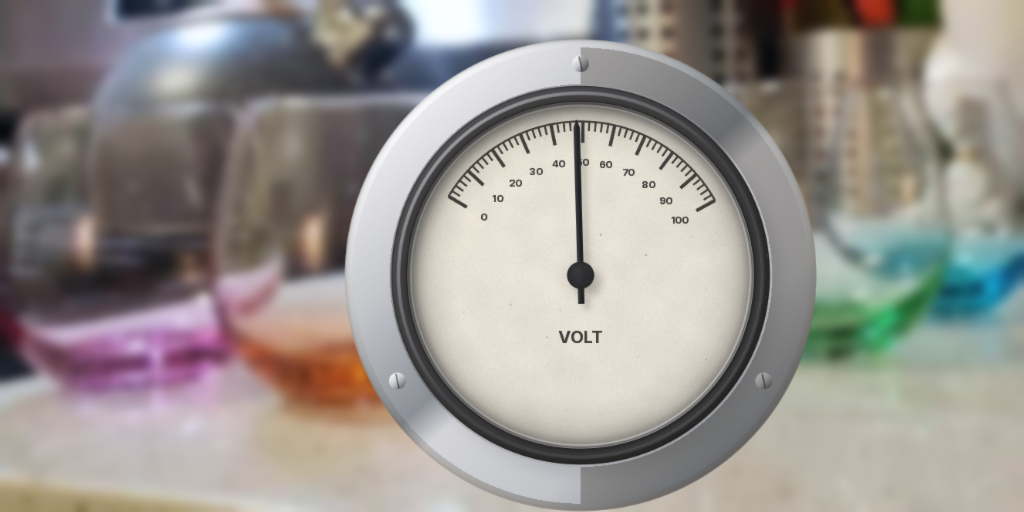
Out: V 48
